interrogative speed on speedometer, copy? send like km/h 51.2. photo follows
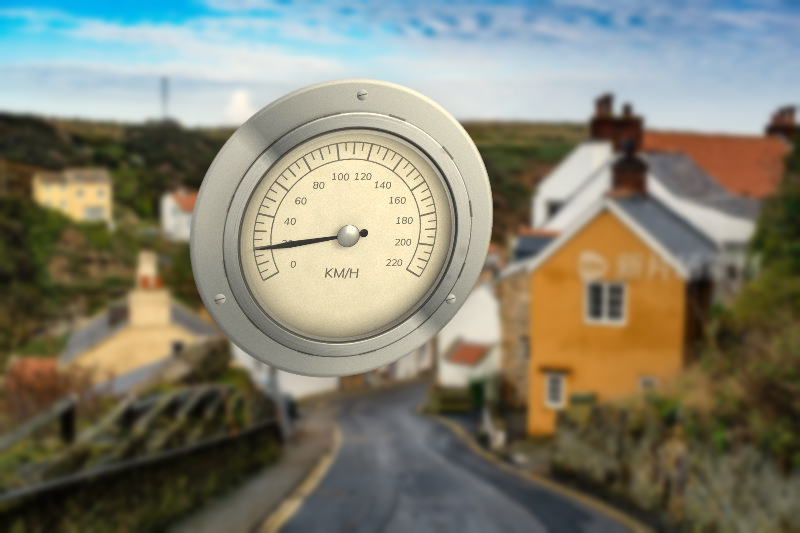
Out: km/h 20
